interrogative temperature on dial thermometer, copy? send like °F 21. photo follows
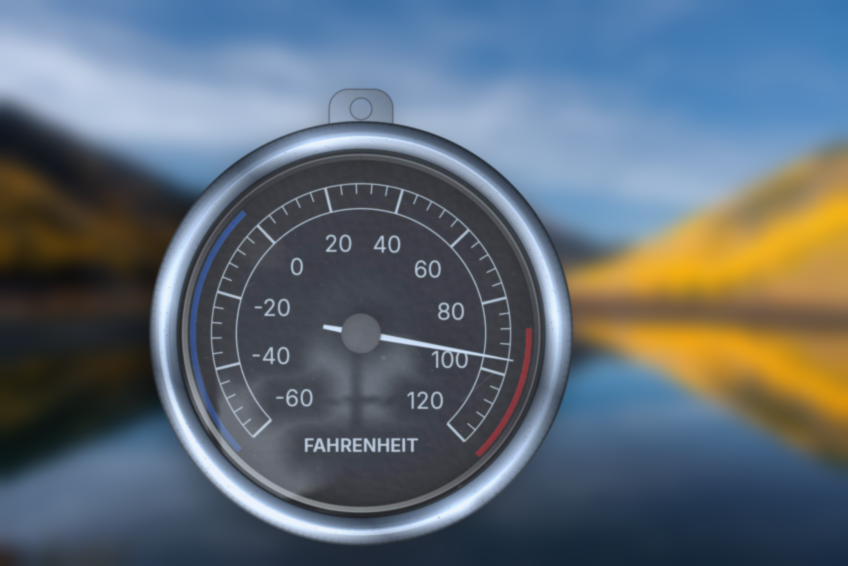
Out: °F 96
